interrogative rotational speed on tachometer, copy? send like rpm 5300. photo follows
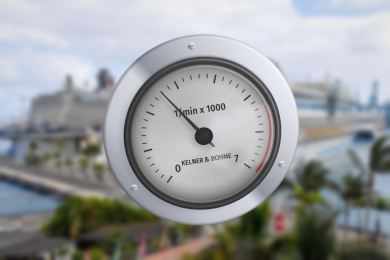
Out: rpm 2600
